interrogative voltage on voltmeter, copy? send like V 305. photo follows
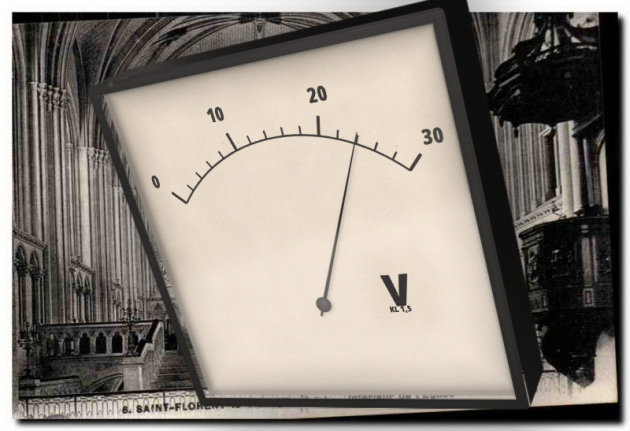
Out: V 24
